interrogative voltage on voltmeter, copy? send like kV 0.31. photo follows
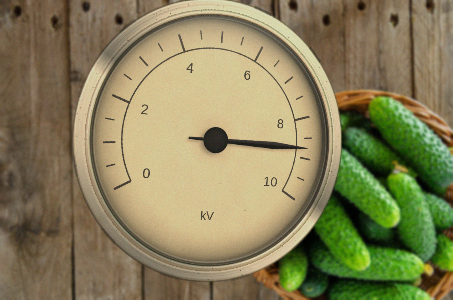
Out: kV 8.75
